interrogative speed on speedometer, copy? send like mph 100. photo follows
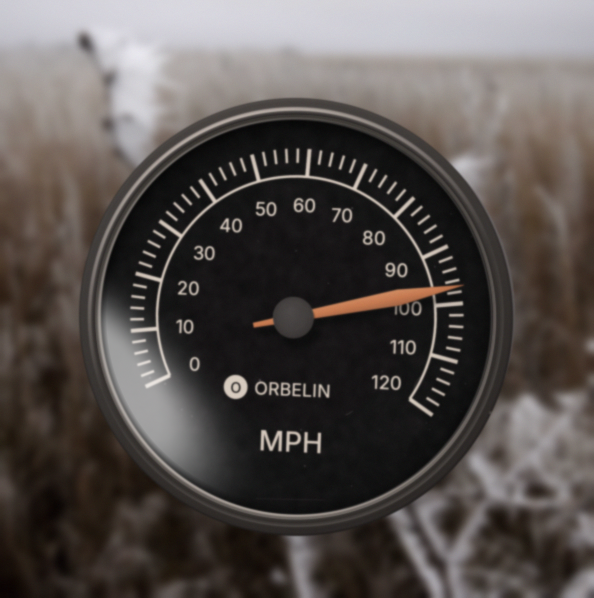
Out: mph 97
